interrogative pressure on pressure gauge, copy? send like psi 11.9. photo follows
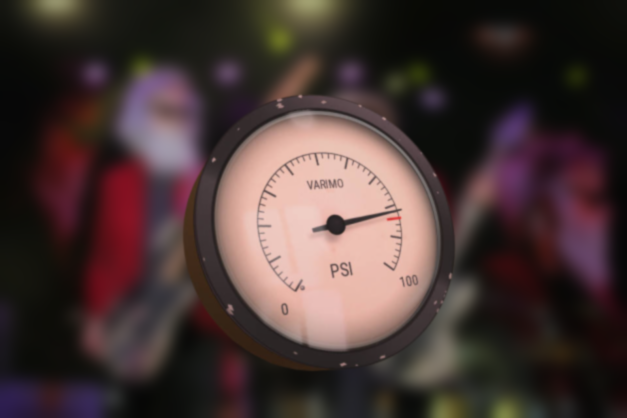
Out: psi 82
